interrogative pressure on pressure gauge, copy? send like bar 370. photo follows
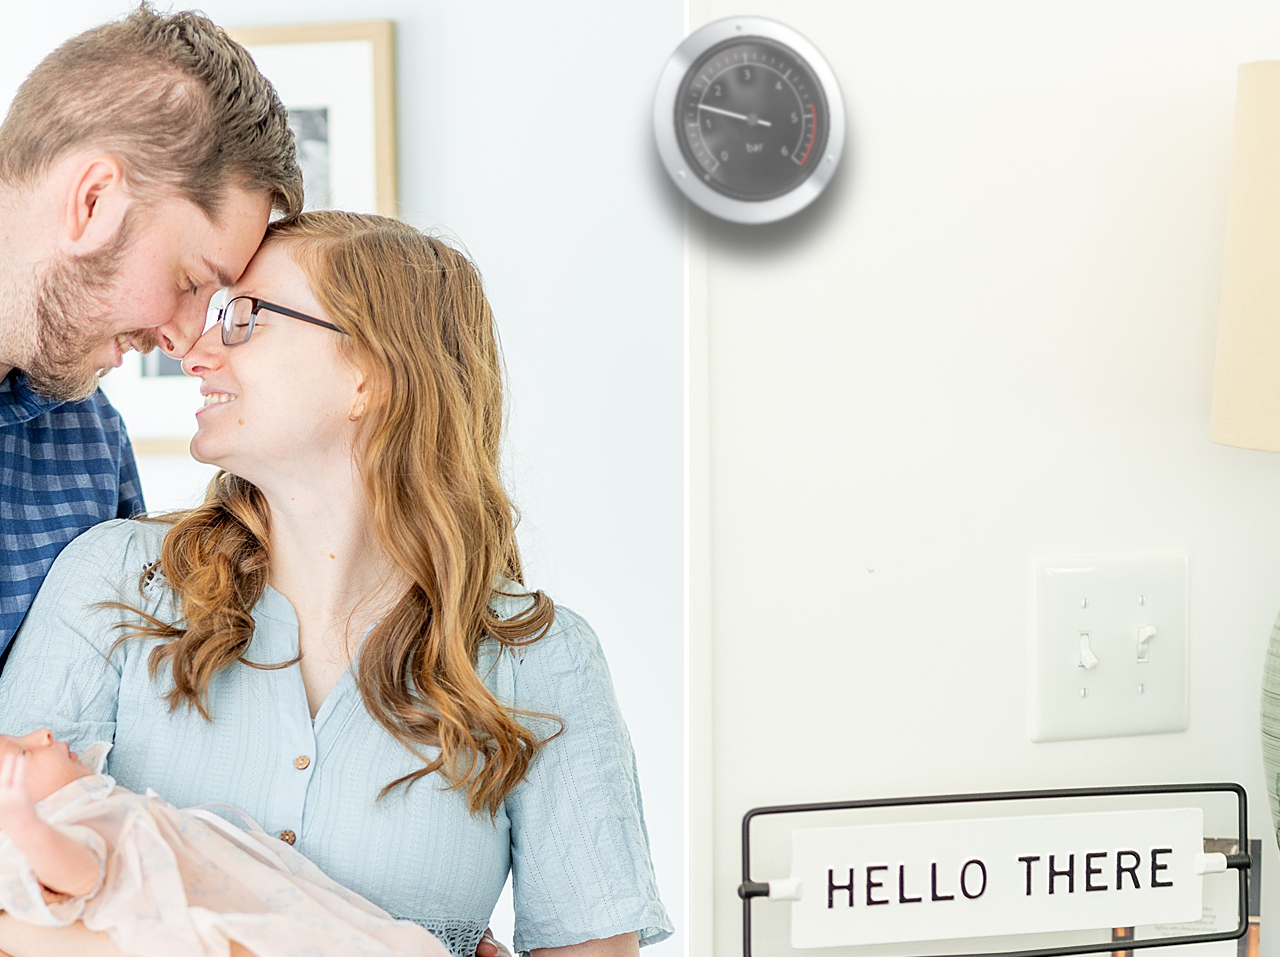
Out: bar 1.4
